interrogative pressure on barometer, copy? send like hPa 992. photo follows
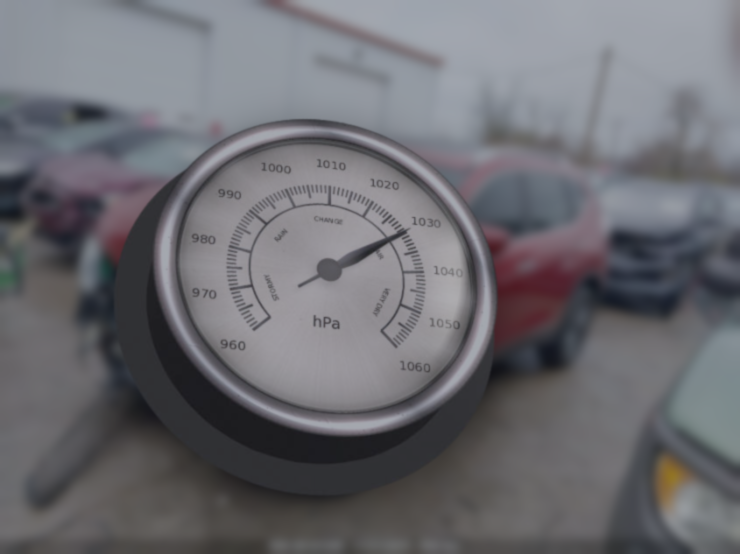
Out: hPa 1030
